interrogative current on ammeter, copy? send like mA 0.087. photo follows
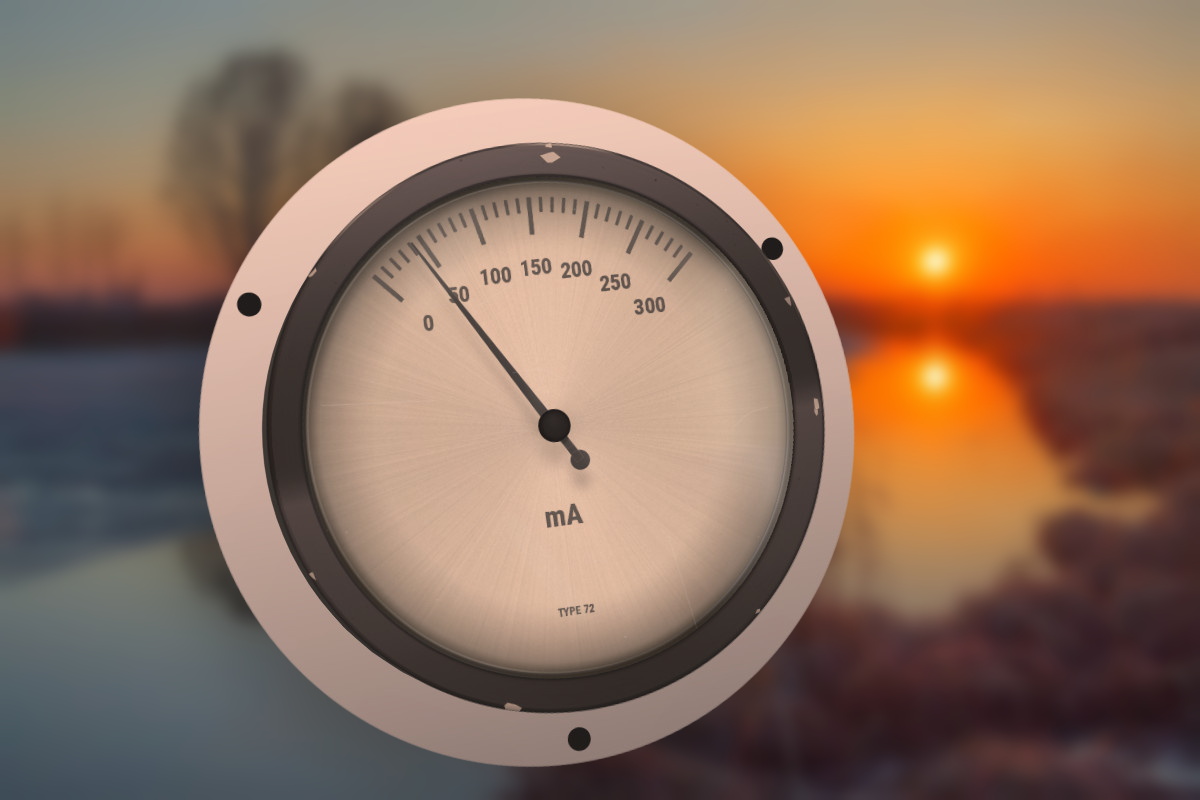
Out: mA 40
